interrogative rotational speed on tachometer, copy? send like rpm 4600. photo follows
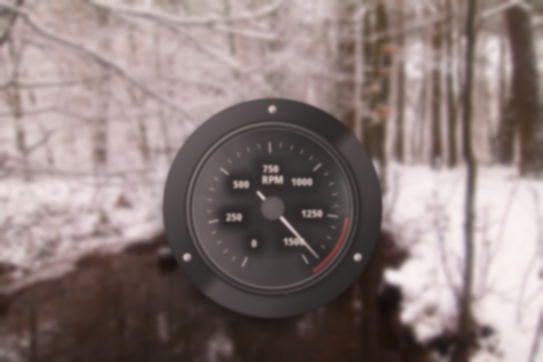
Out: rpm 1450
